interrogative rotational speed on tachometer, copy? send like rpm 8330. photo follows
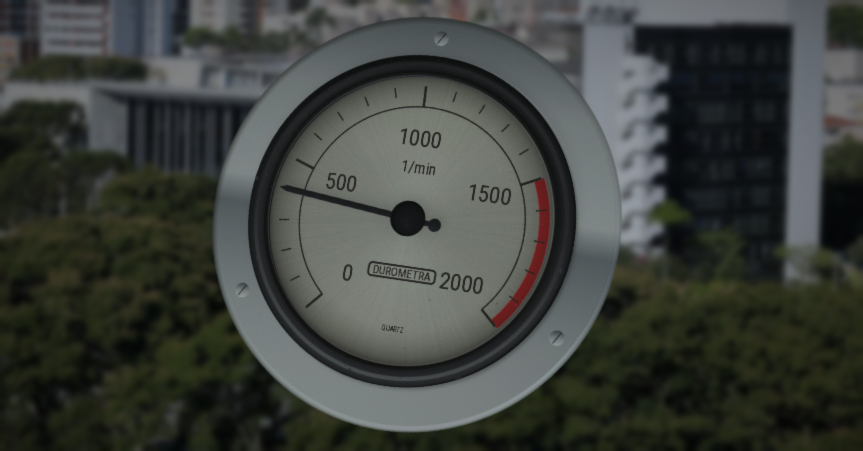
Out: rpm 400
